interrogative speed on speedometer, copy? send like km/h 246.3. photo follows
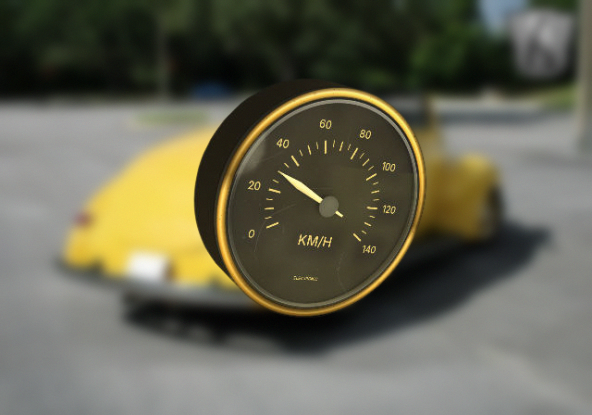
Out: km/h 30
